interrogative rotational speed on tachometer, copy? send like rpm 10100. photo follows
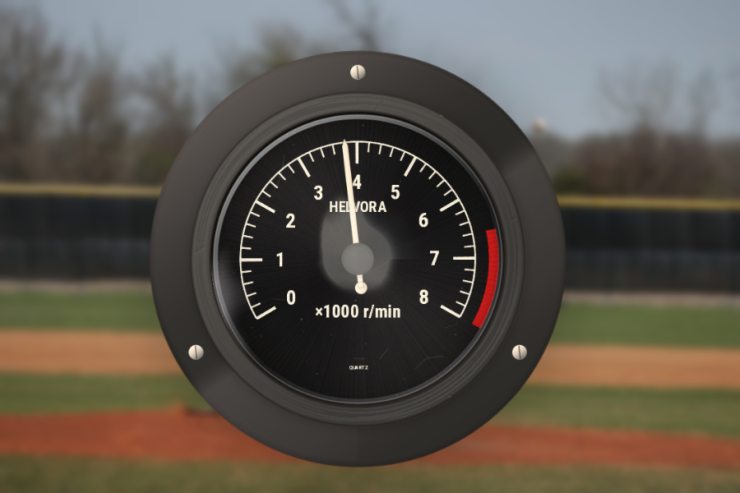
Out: rpm 3800
